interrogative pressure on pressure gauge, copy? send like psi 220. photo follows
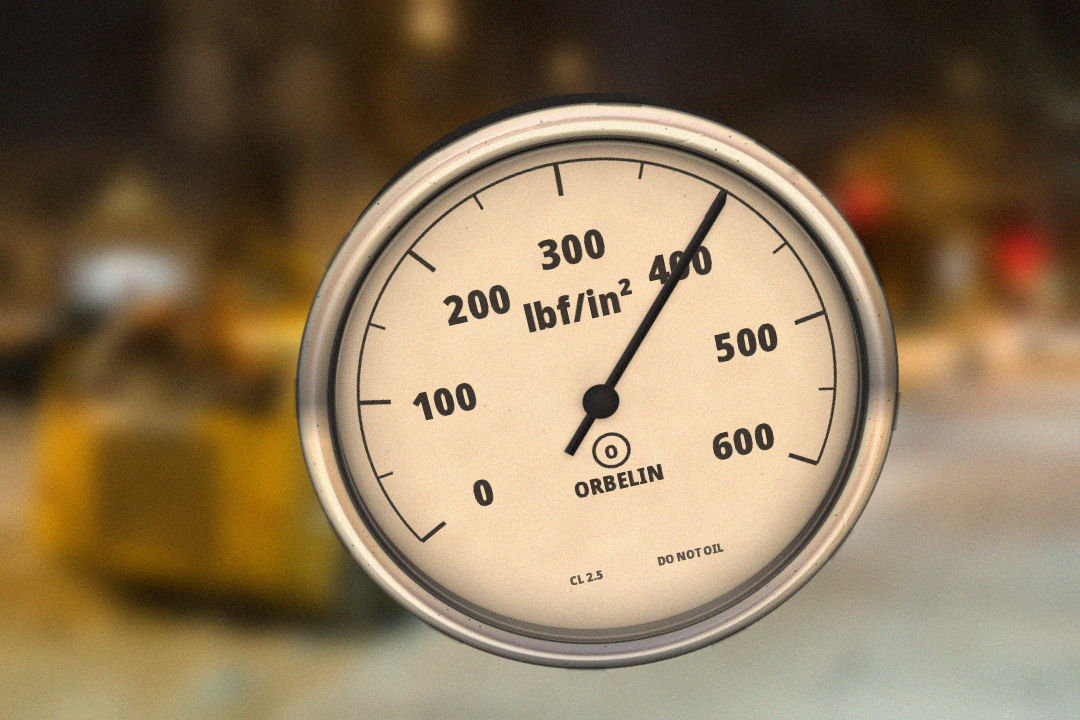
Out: psi 400
